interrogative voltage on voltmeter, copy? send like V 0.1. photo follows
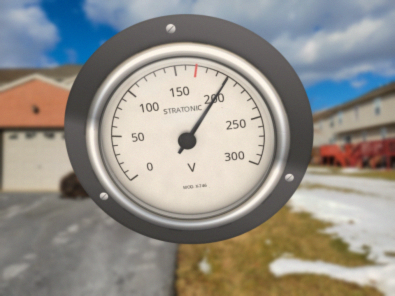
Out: V 200
